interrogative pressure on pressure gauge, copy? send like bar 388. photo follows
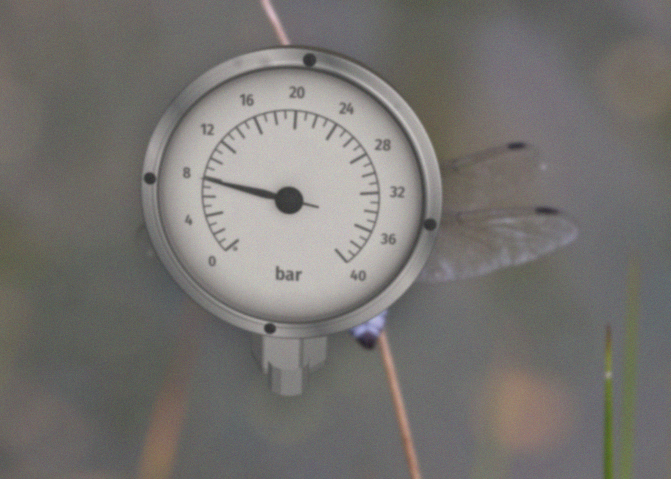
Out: bar 8
